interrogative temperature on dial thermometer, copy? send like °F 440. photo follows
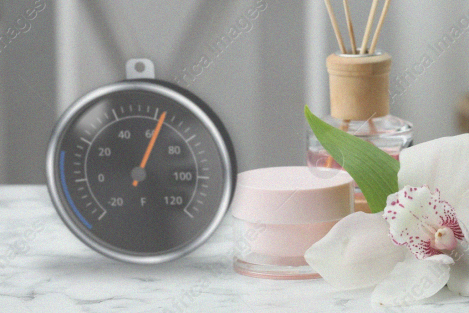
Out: °F 64
